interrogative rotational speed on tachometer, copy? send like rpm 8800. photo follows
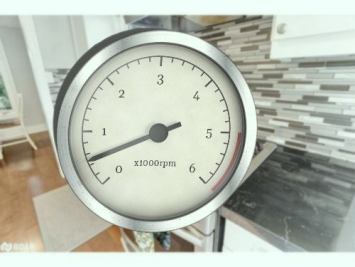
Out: rpm 500
